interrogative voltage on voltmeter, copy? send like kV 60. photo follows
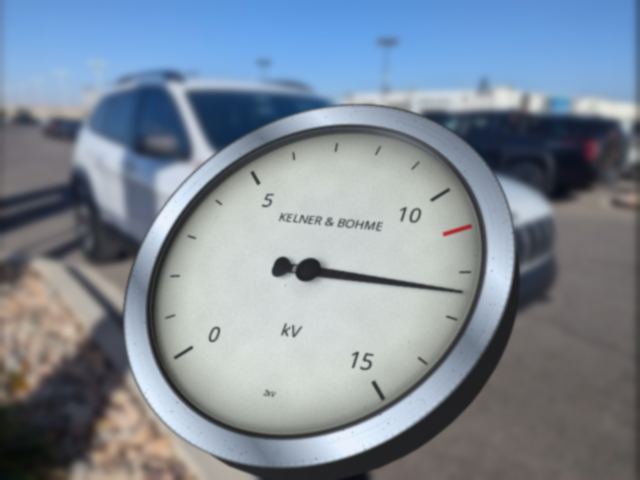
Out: kV 12.5
